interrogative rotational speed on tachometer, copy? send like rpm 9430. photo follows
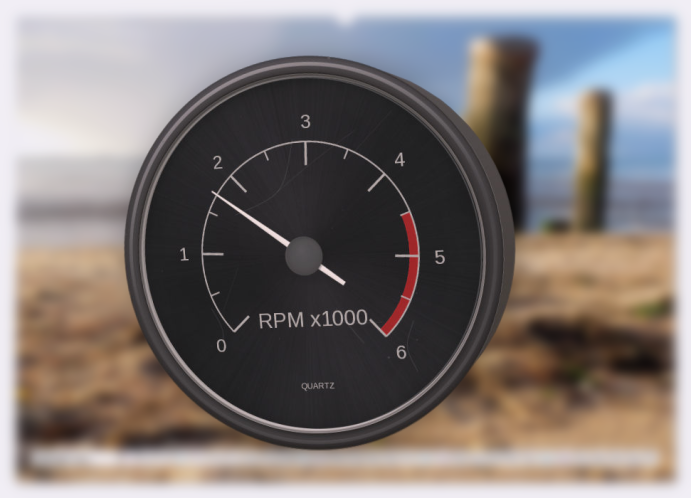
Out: rpm 1750
